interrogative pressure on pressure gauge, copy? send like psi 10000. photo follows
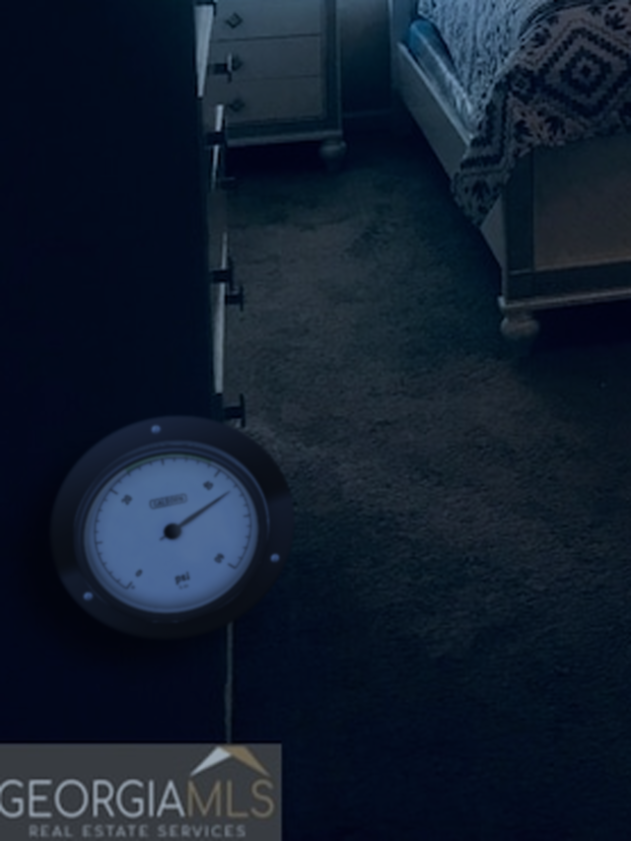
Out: psi 44
